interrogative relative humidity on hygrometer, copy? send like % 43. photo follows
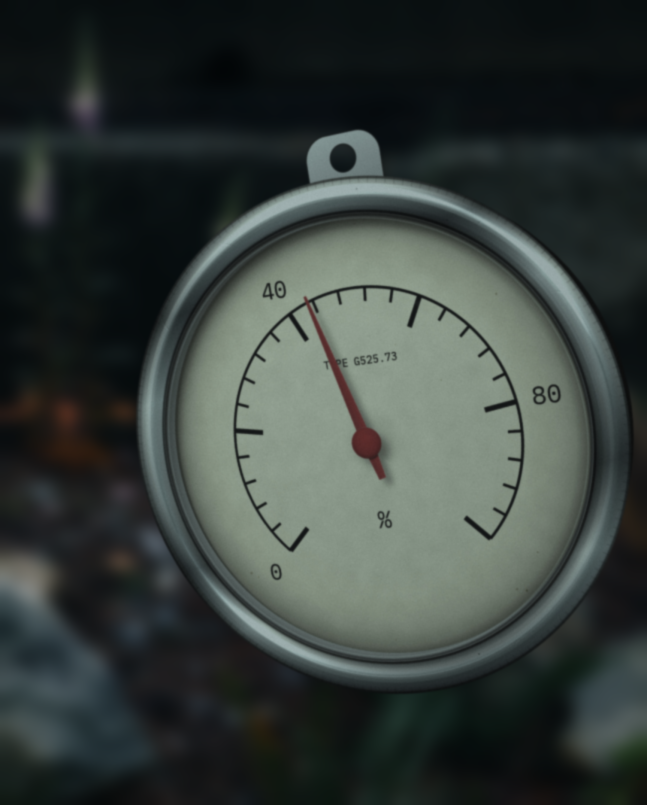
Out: % 44
